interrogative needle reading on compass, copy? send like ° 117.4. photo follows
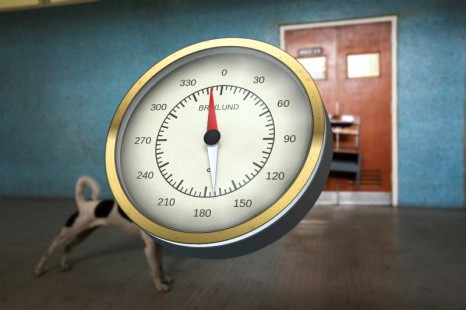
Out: ° 350
